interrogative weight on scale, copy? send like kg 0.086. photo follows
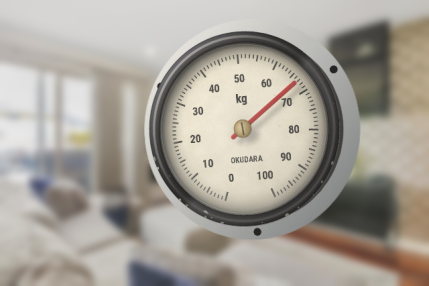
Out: kg 67
